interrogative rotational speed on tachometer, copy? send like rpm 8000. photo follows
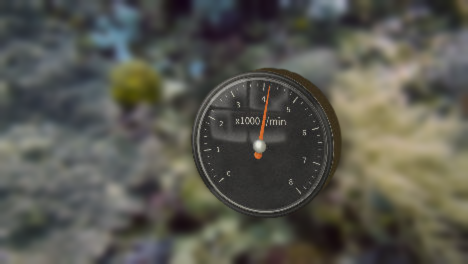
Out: rpm 4200
